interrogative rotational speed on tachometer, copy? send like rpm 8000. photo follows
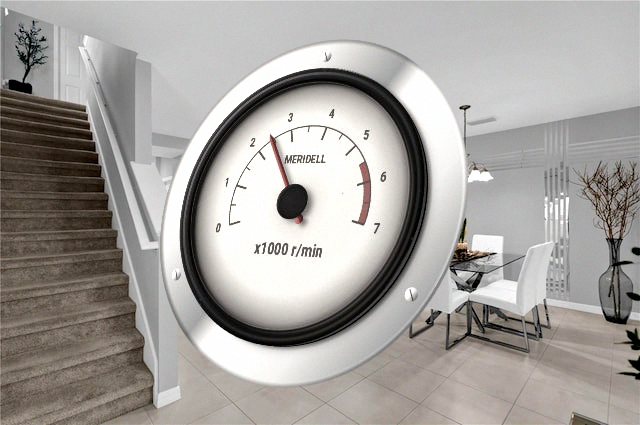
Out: rpm 2500
